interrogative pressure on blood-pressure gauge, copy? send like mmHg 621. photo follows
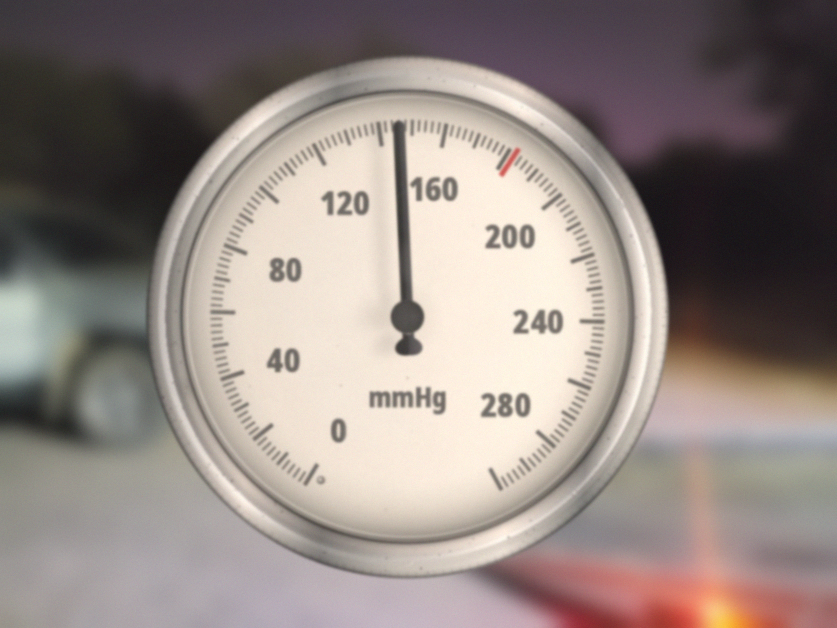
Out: mmHg 146
